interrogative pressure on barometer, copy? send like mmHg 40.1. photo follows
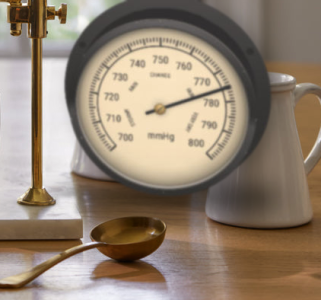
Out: mmHg 775
